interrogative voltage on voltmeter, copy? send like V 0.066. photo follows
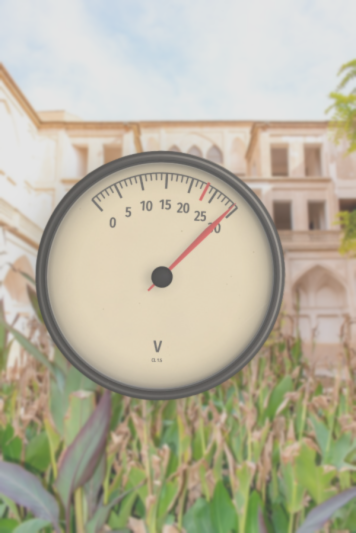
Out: V 29
